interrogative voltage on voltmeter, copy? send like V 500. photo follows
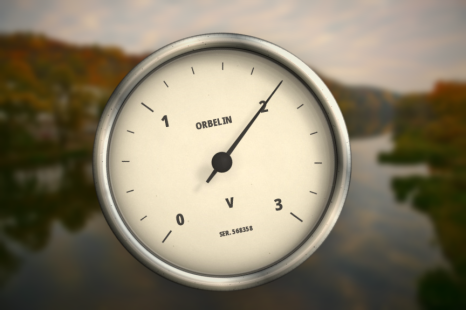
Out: V 2
